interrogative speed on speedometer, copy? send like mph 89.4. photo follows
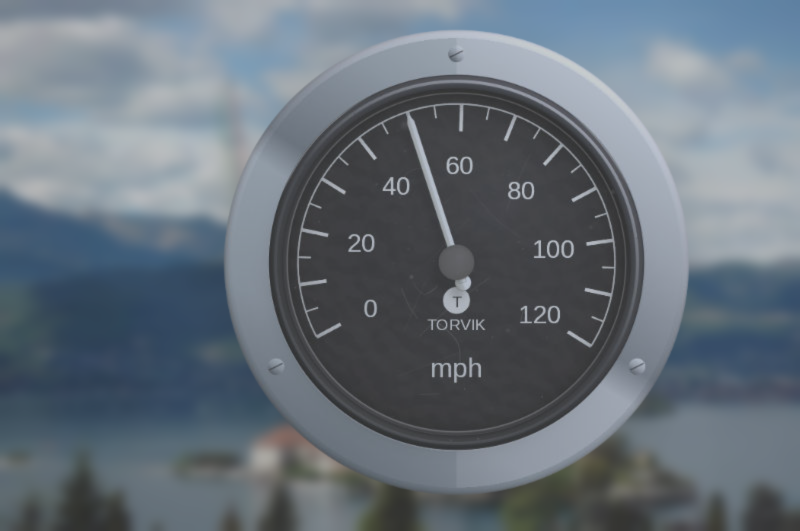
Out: mph 50
